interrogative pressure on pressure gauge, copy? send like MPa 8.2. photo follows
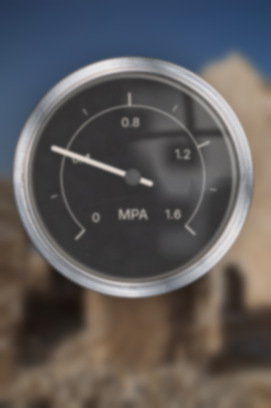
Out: MPa 0.4
